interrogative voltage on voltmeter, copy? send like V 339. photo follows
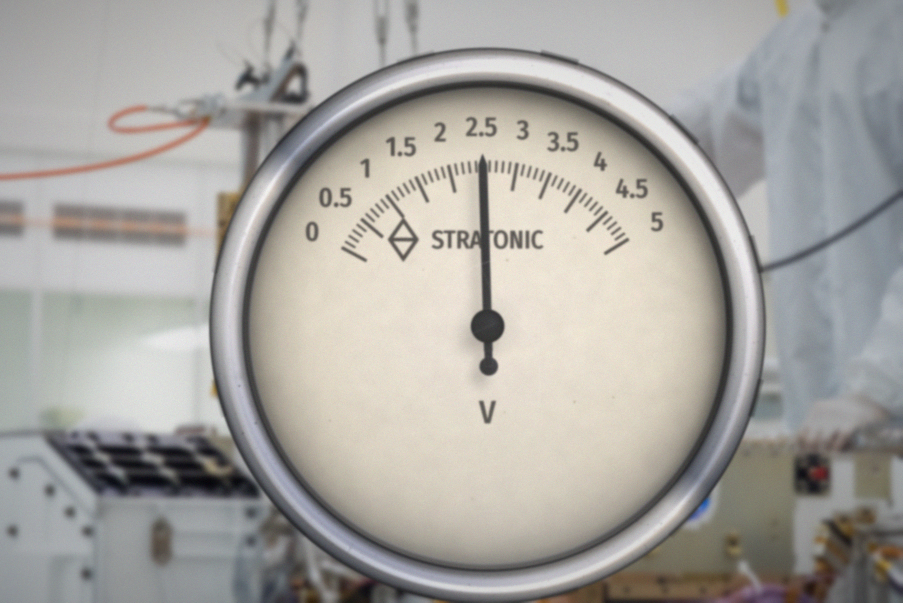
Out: V 2.5
